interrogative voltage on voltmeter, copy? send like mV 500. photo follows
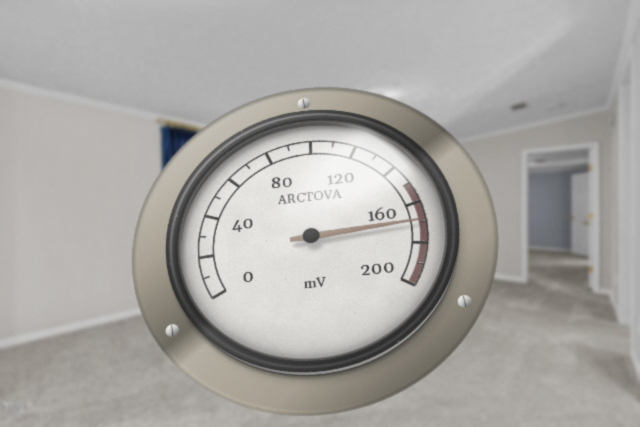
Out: mV 170
